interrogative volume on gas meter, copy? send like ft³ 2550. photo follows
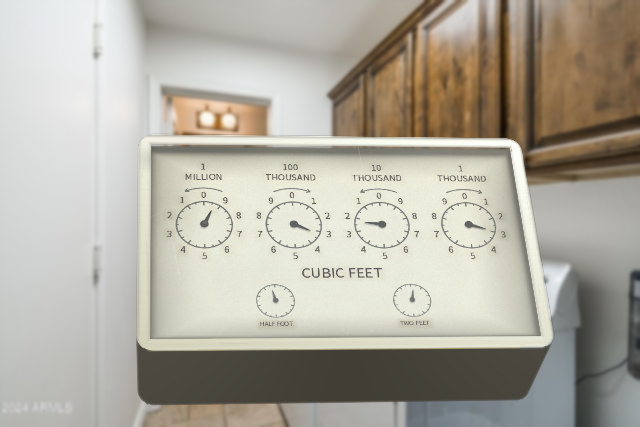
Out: ft³ 932300
